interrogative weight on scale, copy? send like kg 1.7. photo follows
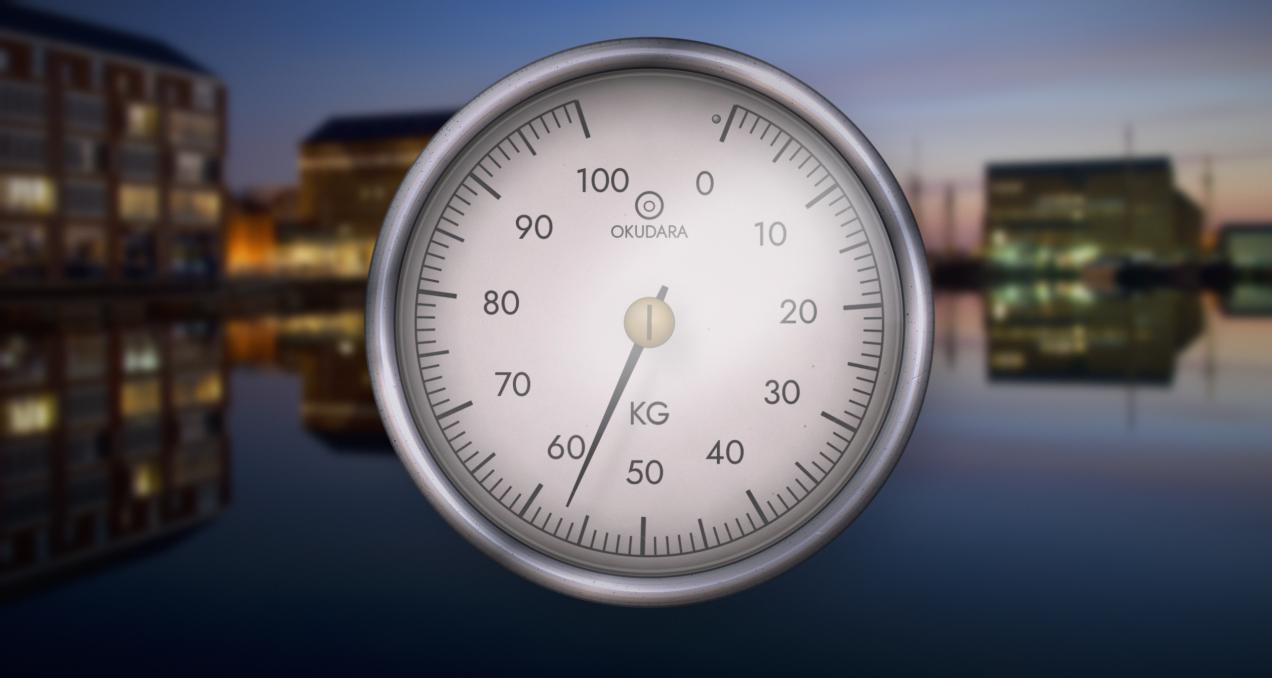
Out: kg 57
